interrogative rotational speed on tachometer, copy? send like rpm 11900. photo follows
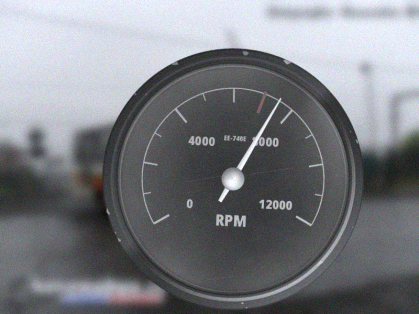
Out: rpm 7500
